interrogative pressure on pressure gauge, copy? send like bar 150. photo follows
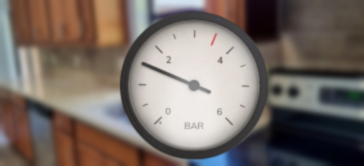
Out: bar 1.5
